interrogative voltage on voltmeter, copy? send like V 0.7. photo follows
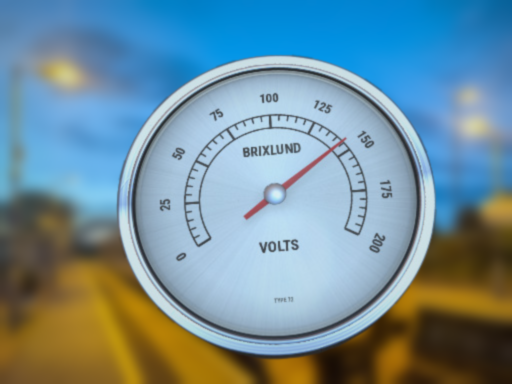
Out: V 145
